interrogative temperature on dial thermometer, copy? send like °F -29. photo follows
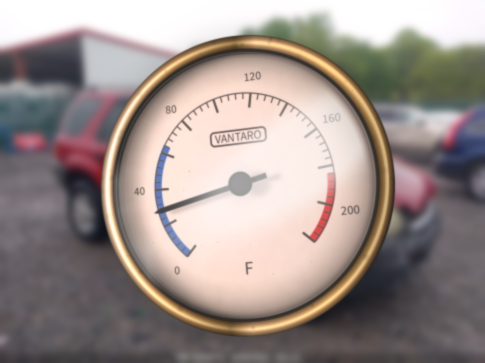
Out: °F 28
